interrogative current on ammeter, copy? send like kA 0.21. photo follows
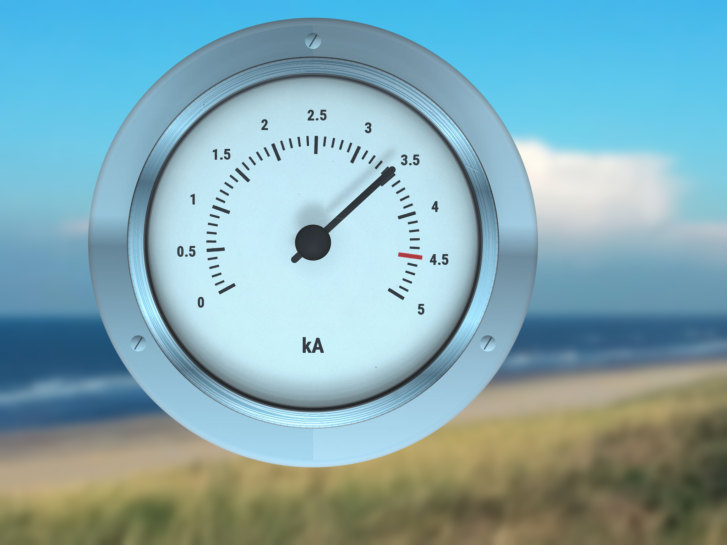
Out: kA 3.45
